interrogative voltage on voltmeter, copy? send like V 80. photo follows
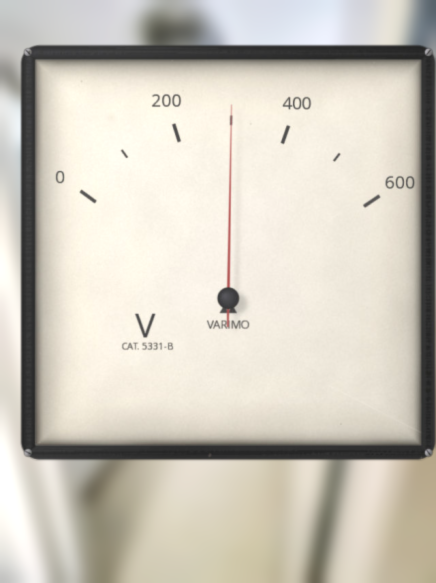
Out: V 300
